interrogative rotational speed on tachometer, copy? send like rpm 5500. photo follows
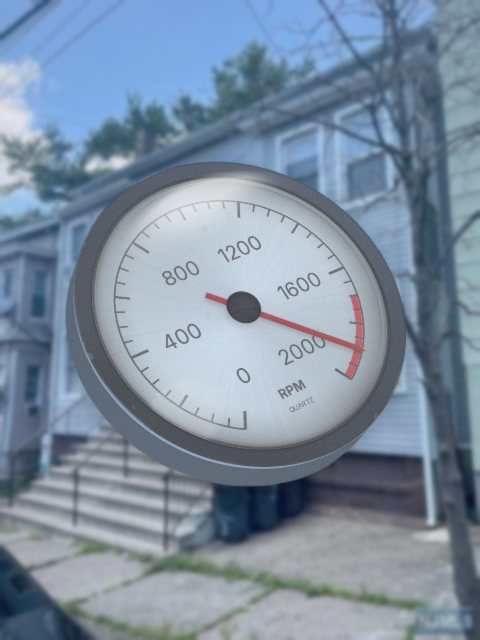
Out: rpm 1900
